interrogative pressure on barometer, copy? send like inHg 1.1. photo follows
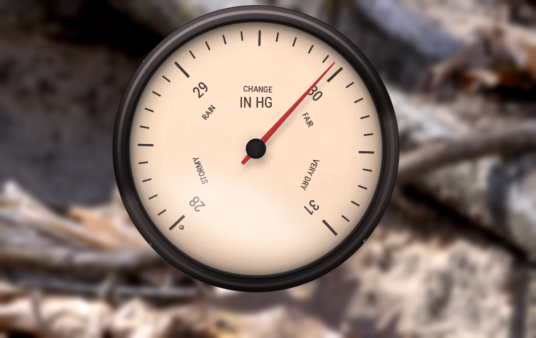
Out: inHg 29.95
